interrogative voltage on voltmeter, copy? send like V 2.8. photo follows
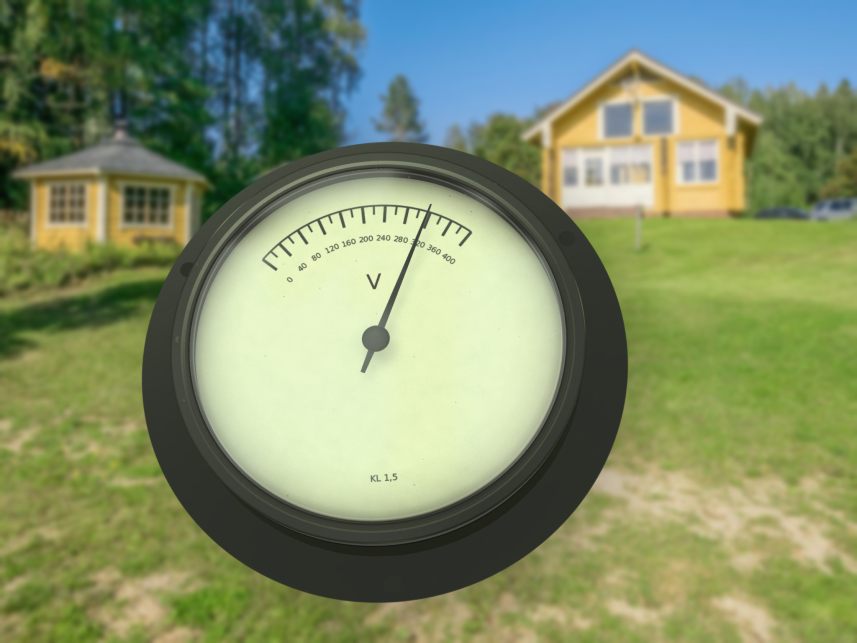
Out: V 320
